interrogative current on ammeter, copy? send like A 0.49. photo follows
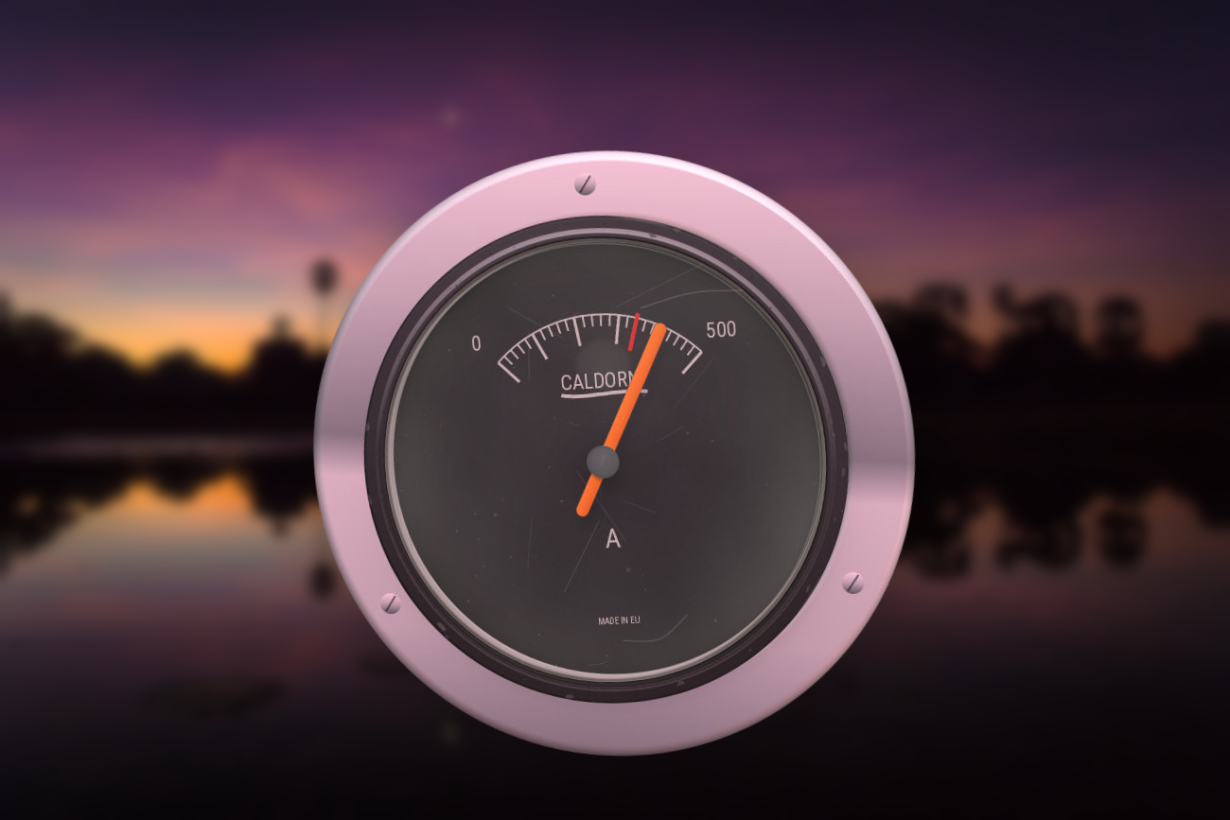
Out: A 400
